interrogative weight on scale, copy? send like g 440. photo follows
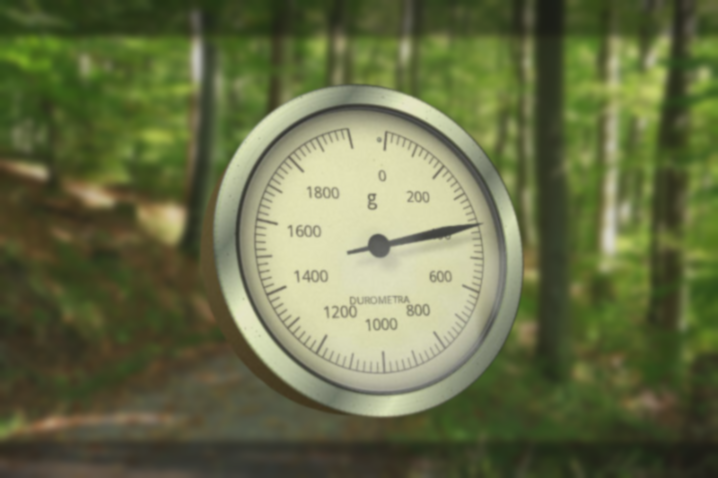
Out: g 400
